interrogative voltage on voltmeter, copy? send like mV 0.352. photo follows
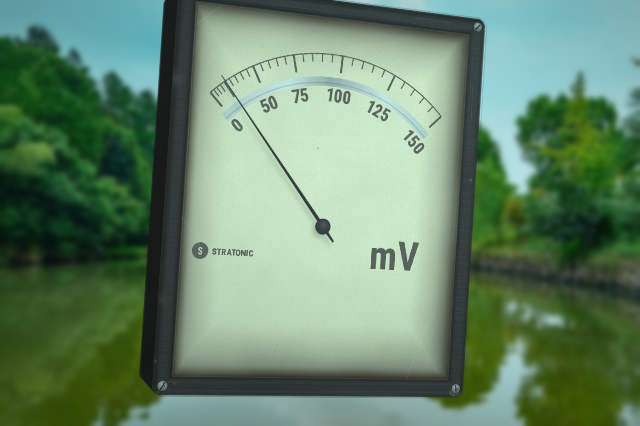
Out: mV 25
